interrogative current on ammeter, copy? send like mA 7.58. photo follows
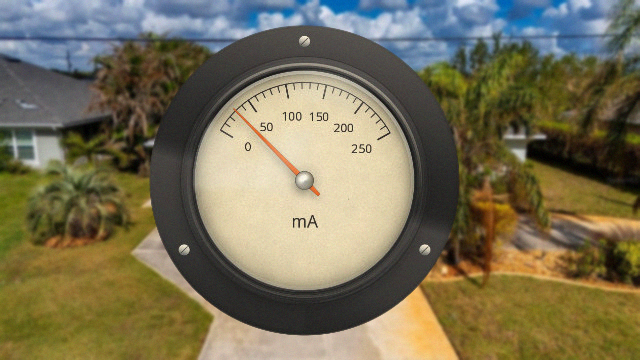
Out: mA 30
